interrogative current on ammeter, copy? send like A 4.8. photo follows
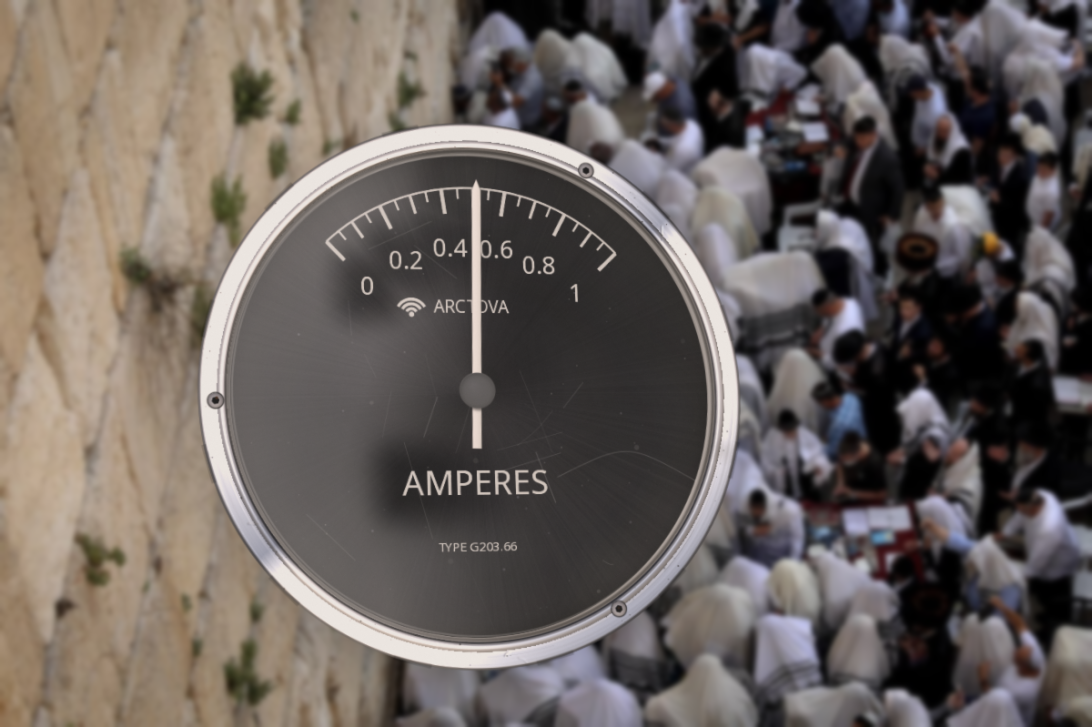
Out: A 0.5
